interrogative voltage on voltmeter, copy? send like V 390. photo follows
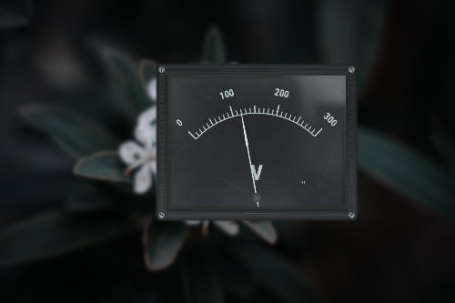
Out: V 120
